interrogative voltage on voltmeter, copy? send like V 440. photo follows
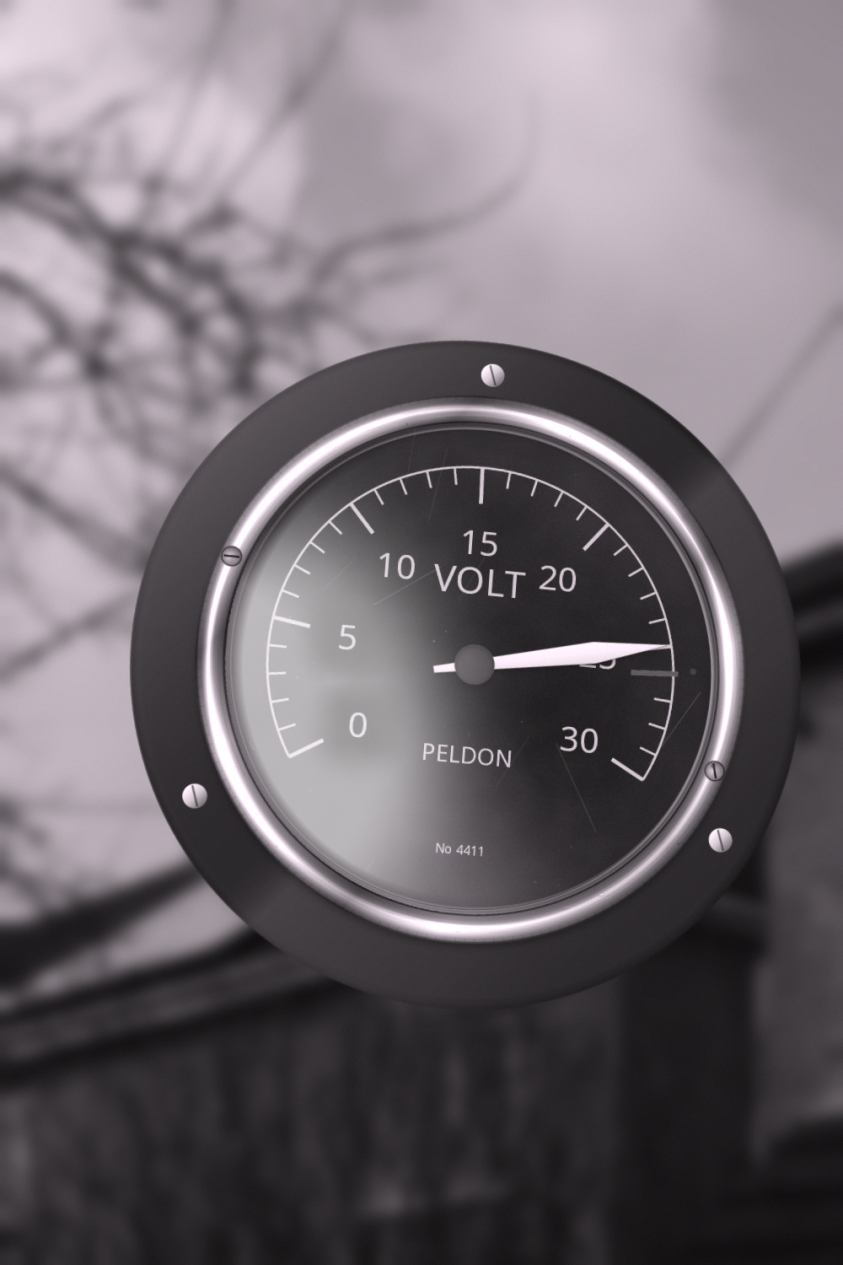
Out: V 25
